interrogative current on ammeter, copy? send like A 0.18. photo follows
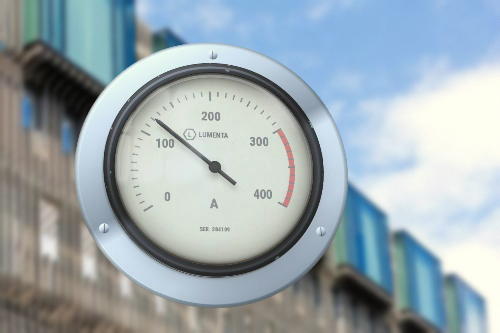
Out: A 120
